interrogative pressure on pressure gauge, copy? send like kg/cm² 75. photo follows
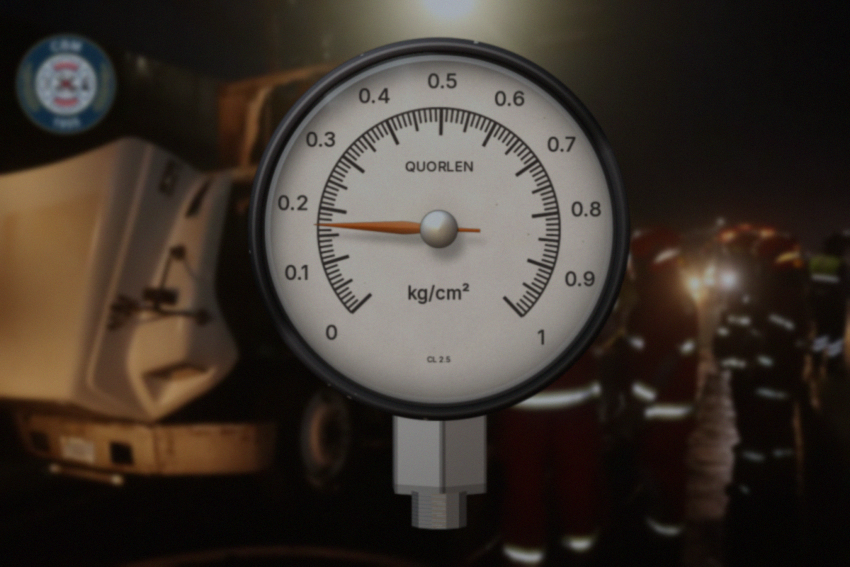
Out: kg/cm² 0.17
